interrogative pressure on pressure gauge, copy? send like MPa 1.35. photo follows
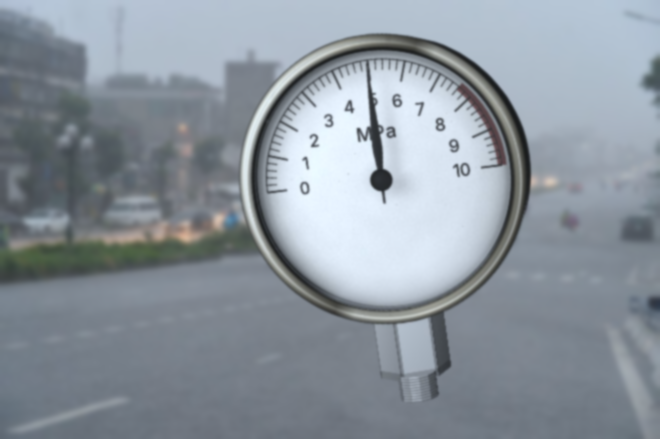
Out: MPa 5
